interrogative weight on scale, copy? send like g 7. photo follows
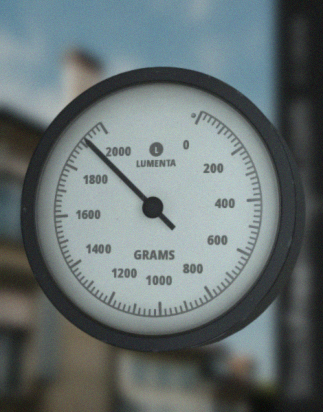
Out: g 1920
